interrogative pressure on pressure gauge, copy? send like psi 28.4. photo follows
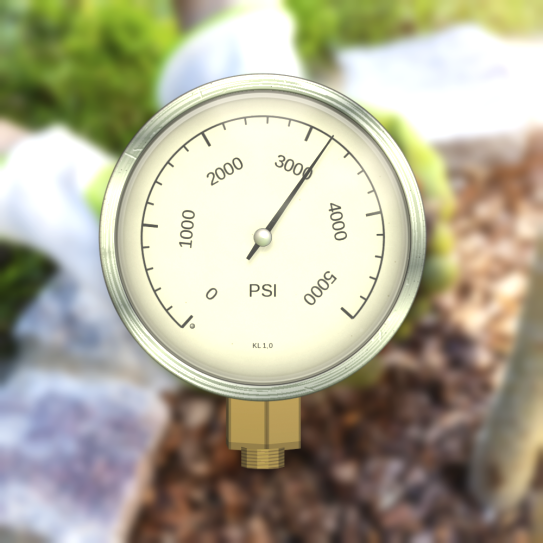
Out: psi 3200
